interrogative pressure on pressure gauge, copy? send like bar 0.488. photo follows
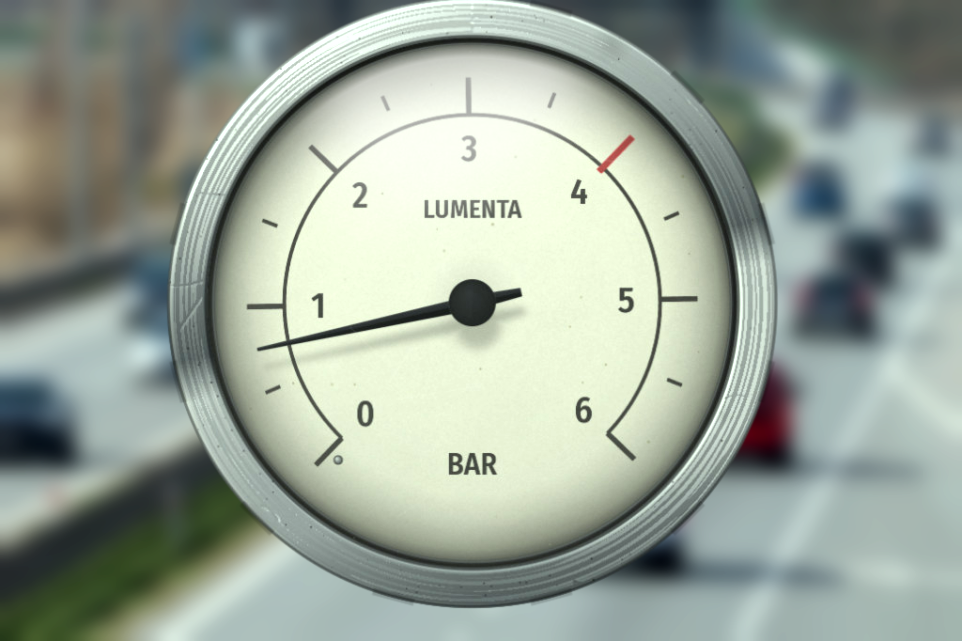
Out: bar 0.75
